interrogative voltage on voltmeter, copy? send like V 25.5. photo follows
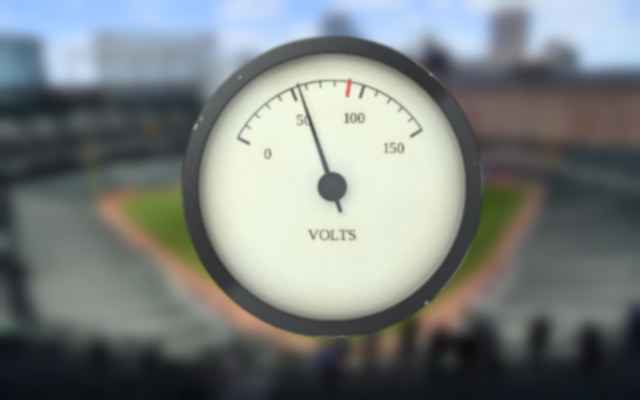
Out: V 55
